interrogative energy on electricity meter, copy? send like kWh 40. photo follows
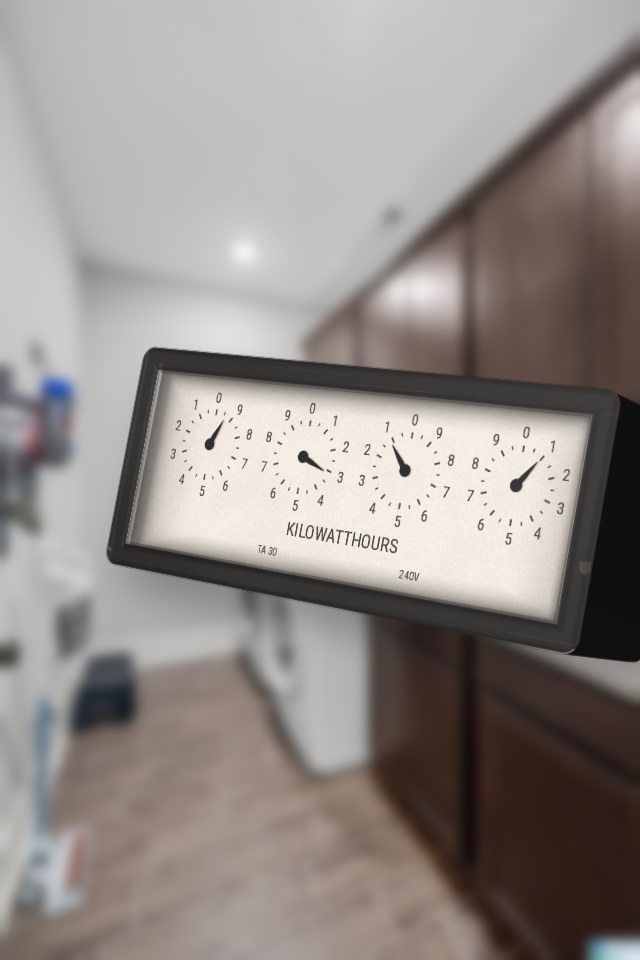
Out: kWh 9311
